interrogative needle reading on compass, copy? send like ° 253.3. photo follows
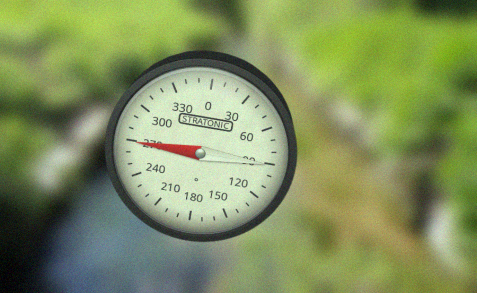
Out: ° 270
